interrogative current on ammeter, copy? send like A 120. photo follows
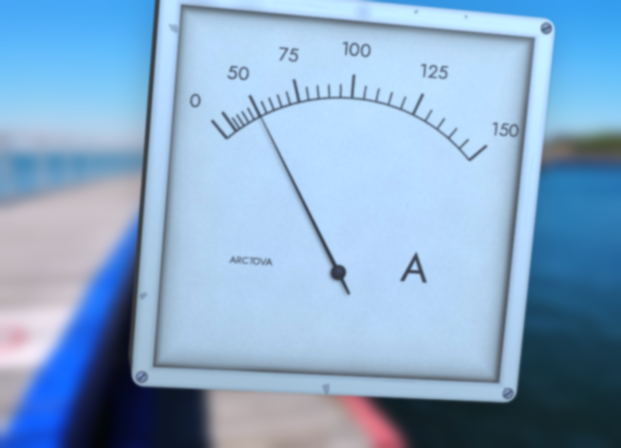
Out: A 50
